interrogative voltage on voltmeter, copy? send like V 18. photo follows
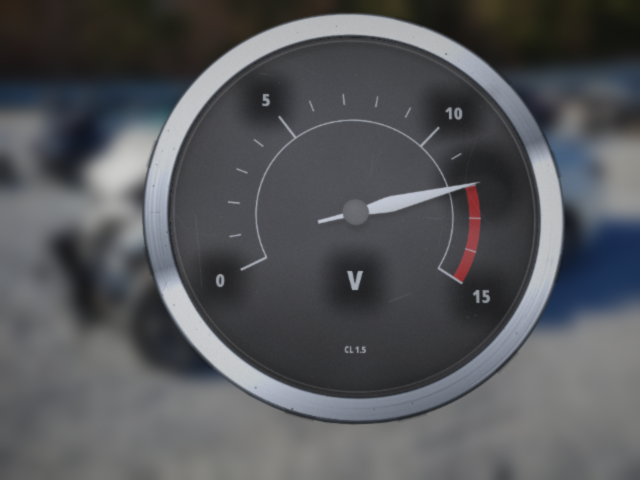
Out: V 12
